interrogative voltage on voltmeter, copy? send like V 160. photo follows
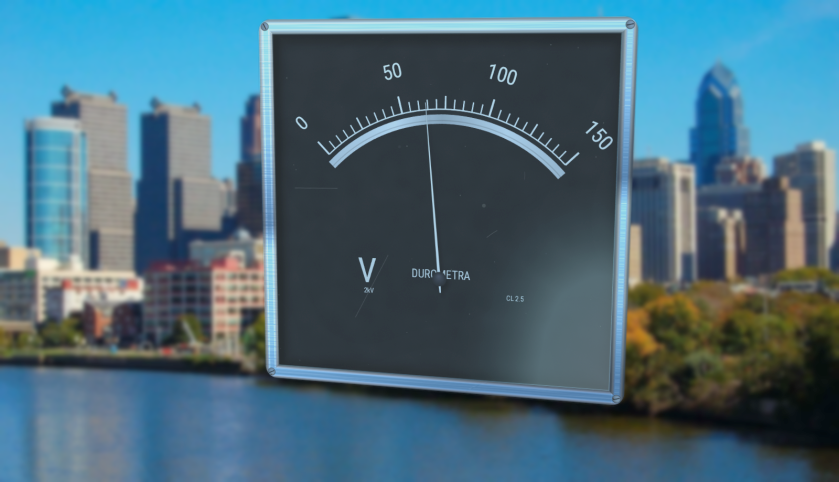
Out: V 65
